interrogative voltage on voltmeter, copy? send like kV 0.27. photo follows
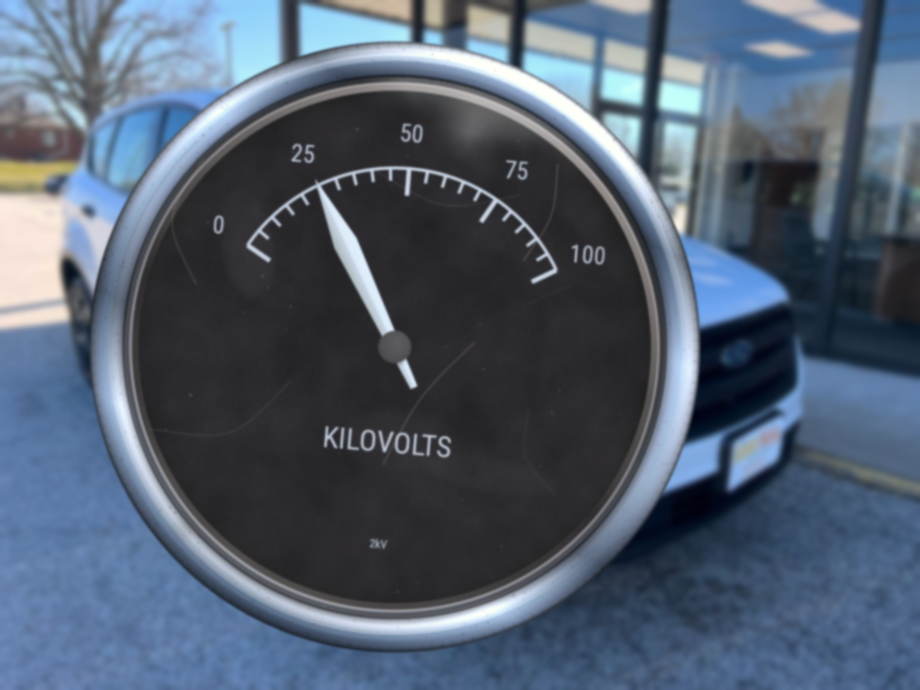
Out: kV 25
